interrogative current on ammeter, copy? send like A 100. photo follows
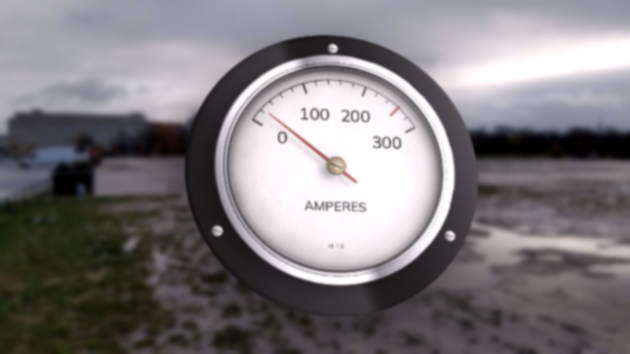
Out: A 20
